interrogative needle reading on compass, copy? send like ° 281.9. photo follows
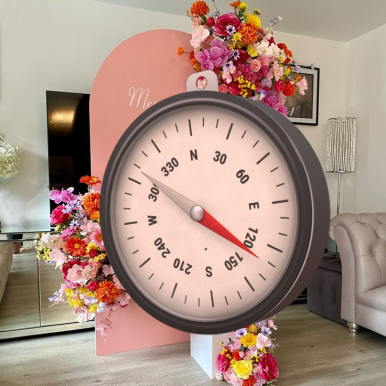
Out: ° 130
